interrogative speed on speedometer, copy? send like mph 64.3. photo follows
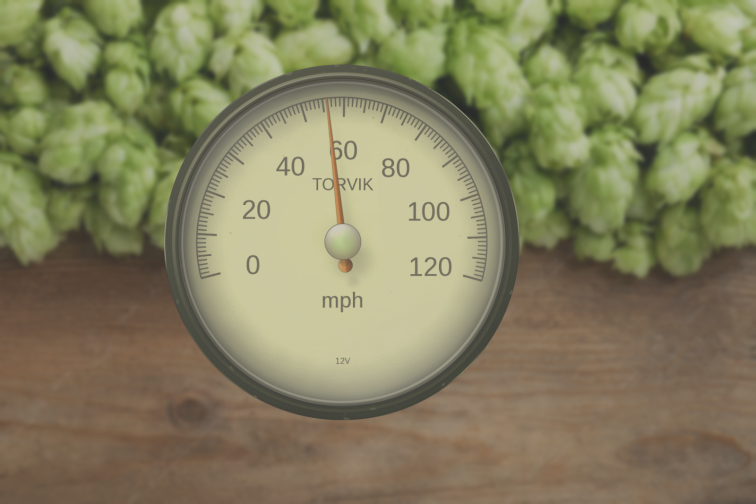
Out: mph 56
